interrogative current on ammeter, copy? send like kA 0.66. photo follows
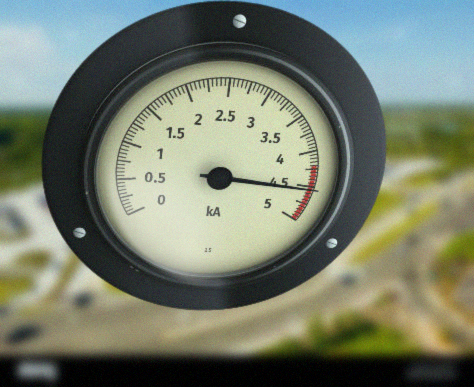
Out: kA 4.5
